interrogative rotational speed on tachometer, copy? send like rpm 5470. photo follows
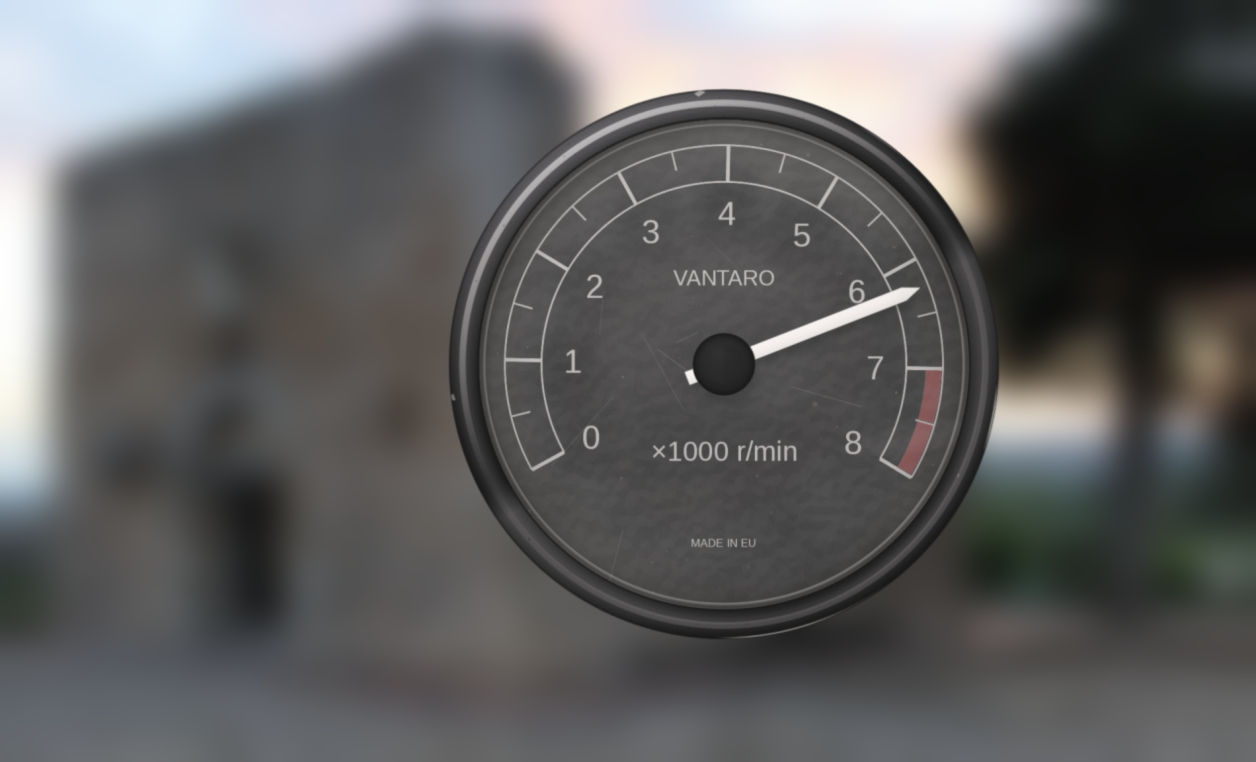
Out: rpm 6250
